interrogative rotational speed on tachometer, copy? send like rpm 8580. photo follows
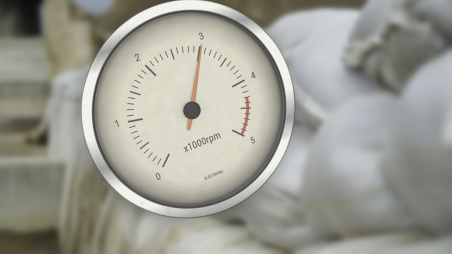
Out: rpm 3000
